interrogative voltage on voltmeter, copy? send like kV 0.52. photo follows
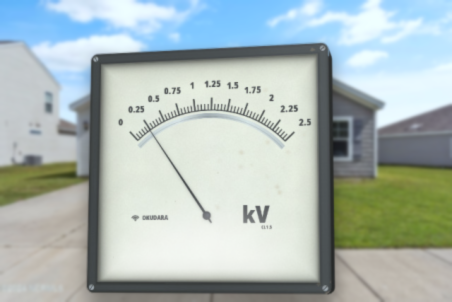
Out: kV 0.25
